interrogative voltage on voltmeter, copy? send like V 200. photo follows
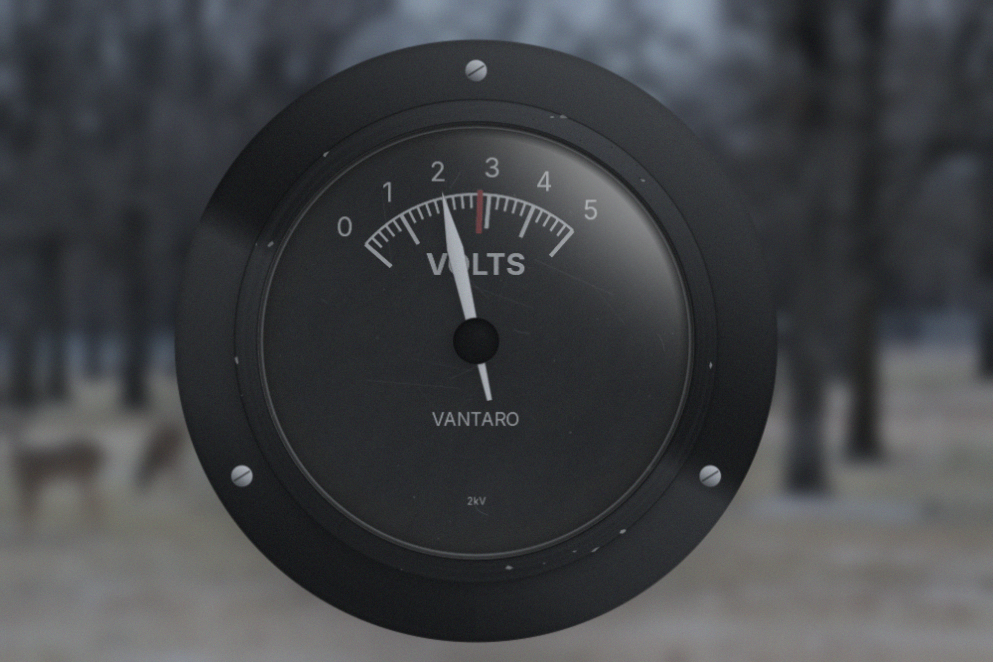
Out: V 2
